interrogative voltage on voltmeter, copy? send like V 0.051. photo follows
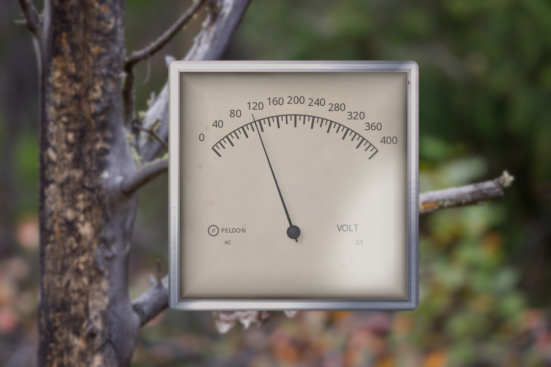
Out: V 110
